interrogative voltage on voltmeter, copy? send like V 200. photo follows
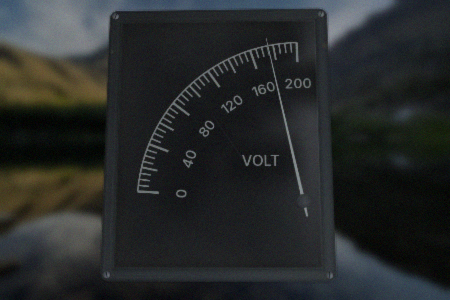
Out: V 175
